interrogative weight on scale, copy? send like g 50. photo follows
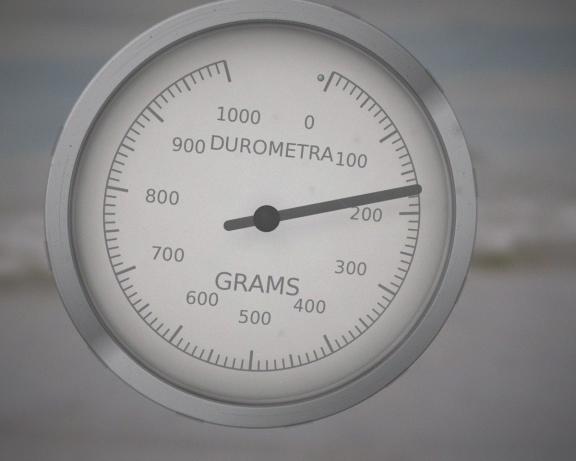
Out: g 170
